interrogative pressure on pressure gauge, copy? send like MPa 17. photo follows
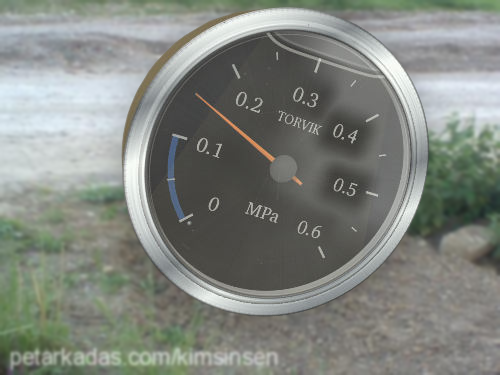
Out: MPa 0.15
